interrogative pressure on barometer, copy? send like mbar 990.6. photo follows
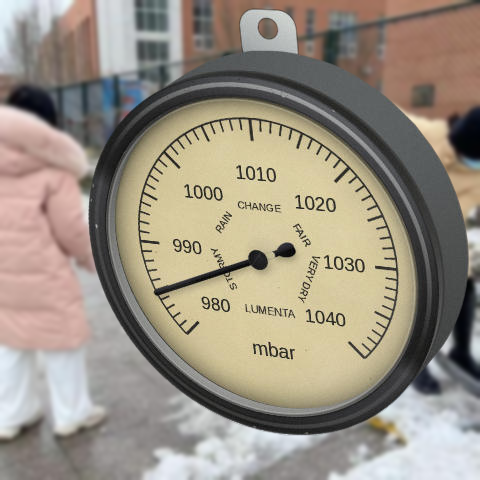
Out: mbar 985
